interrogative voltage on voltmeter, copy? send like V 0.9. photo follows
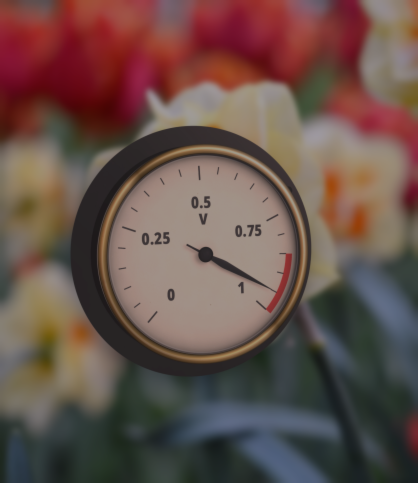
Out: V 0.95
